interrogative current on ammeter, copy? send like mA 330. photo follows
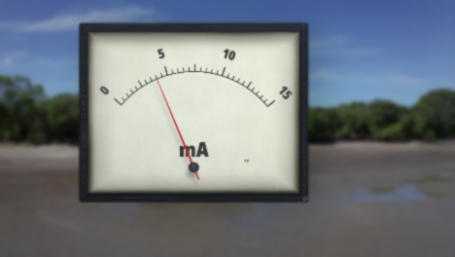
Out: mA 4
